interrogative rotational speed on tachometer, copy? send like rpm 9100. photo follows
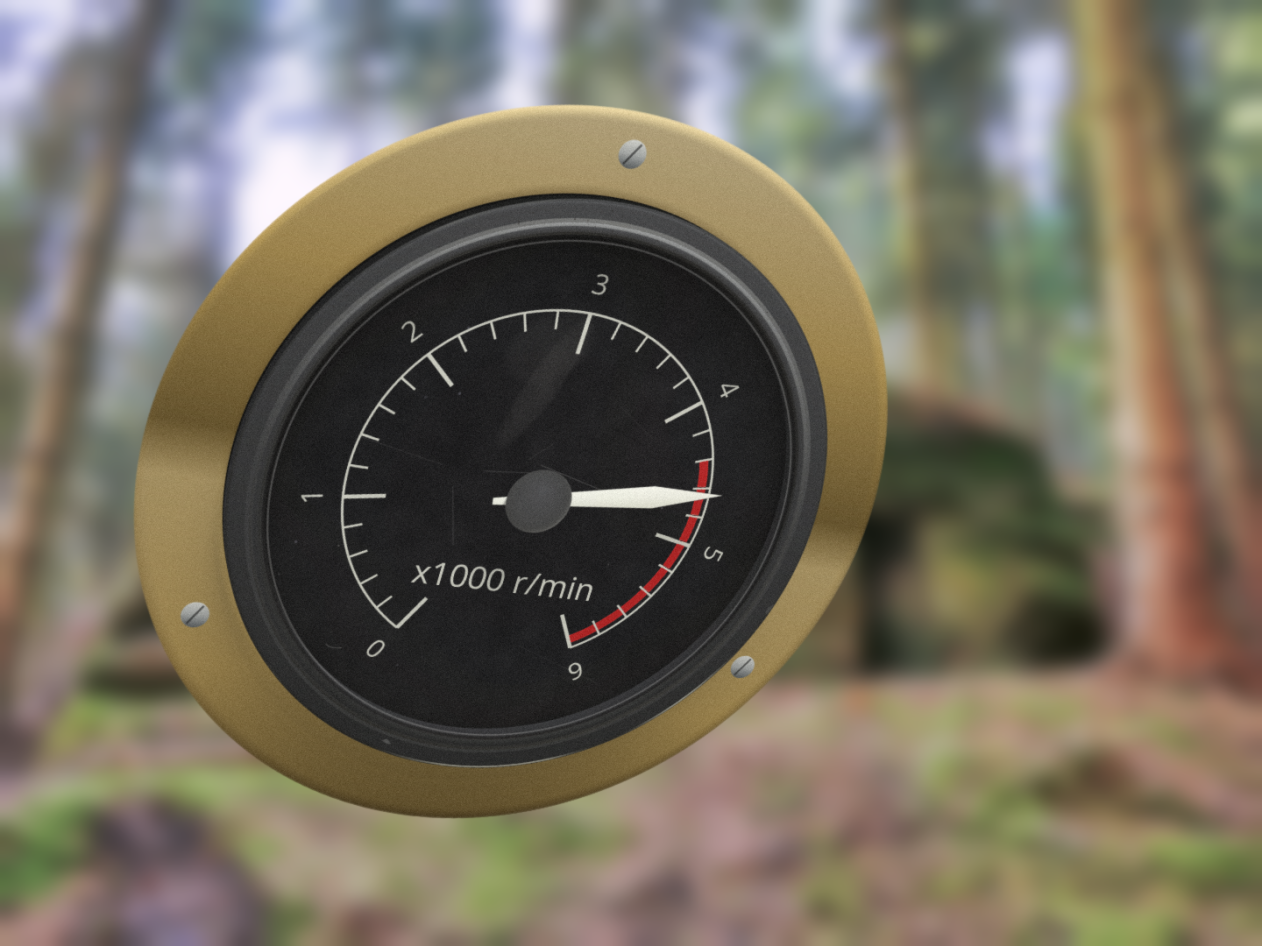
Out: rpm 4600
